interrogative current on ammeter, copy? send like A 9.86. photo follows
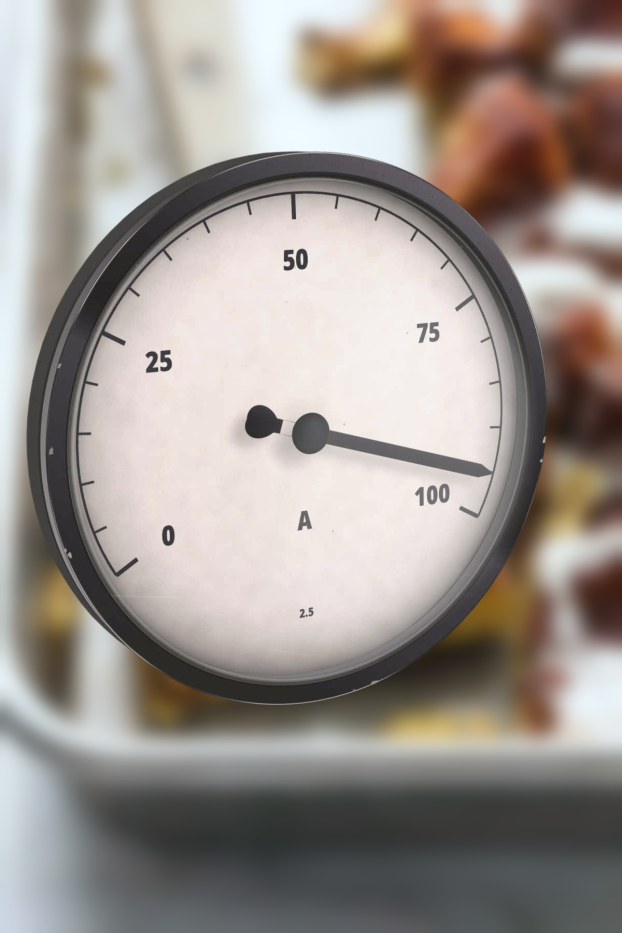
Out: A 95
